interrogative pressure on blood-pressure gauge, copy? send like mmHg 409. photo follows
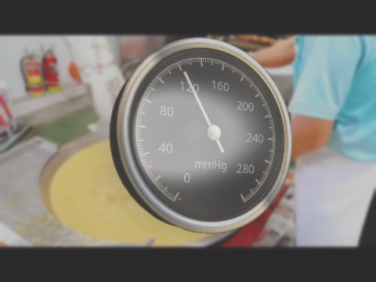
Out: mmHg 120
